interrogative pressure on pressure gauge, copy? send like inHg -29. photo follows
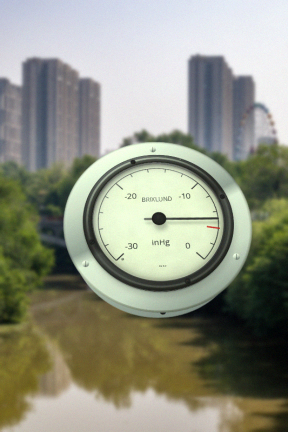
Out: inHg -5
